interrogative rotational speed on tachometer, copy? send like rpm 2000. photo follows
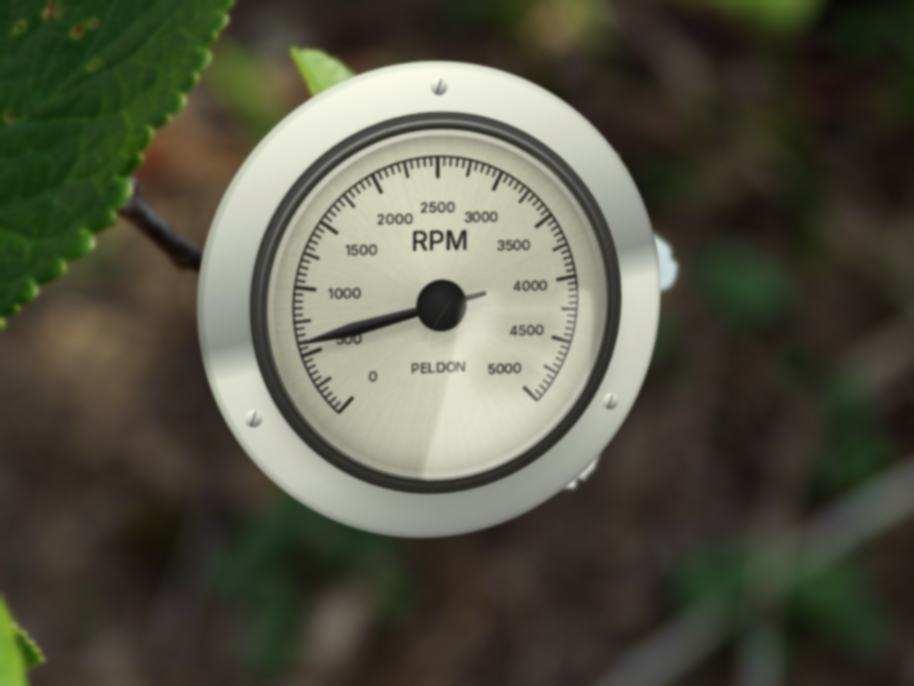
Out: rpm 600
